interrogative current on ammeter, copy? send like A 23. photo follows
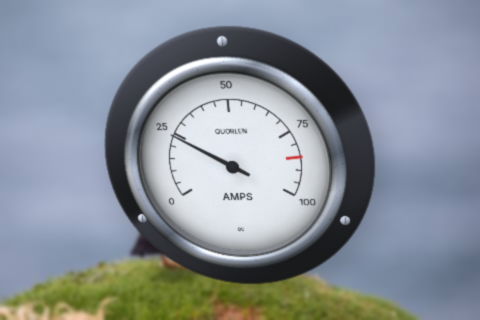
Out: A 25
